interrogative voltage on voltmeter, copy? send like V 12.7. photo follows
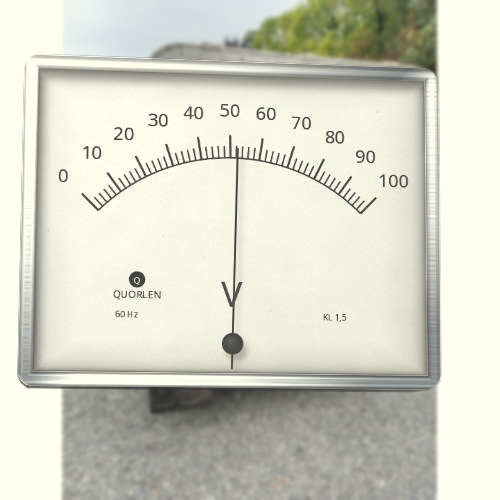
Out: V 52
